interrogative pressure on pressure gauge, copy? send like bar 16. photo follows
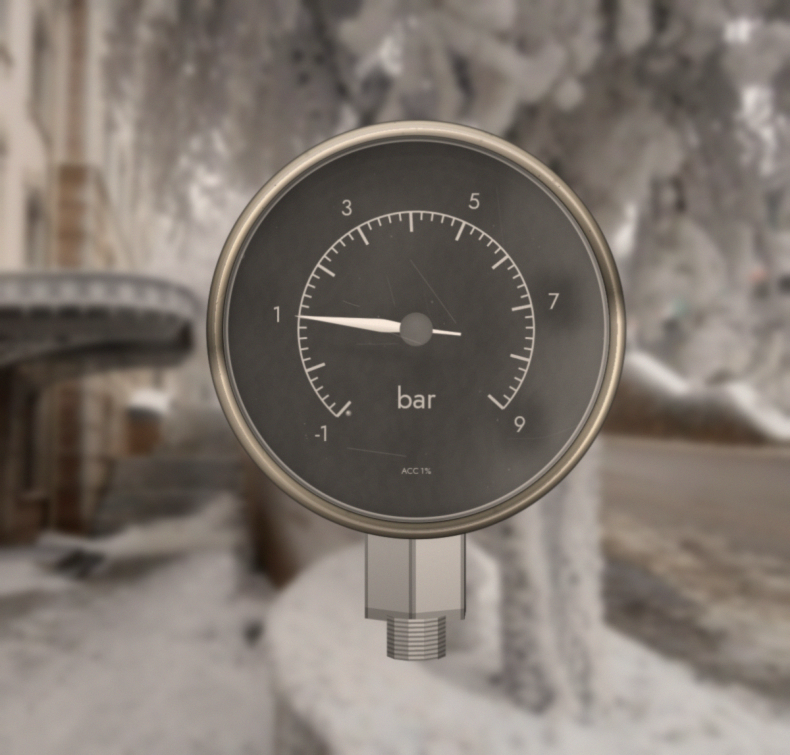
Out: bar 1
